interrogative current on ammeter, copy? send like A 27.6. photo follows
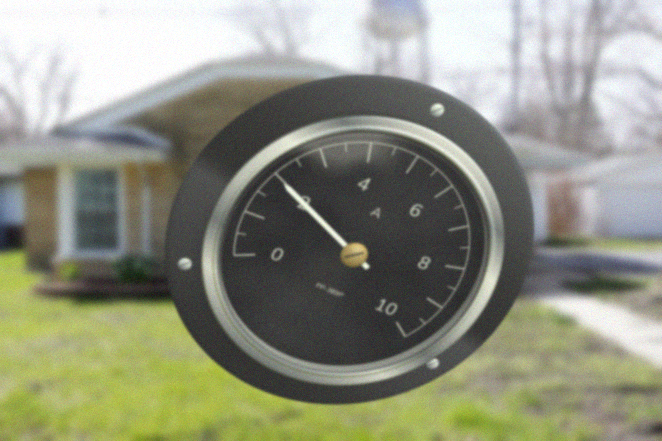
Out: A 2
